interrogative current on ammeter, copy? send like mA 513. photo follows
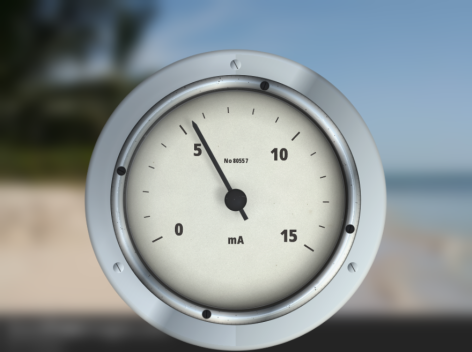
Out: mA 5.5
